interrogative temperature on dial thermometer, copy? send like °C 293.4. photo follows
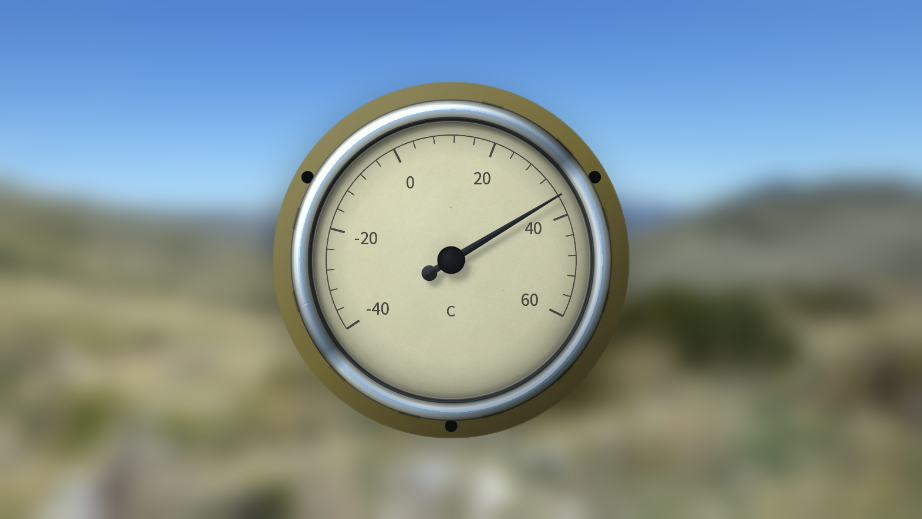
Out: °C 36
